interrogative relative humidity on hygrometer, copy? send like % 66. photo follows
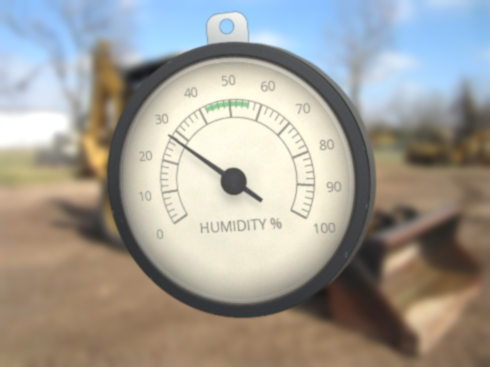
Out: % 28
